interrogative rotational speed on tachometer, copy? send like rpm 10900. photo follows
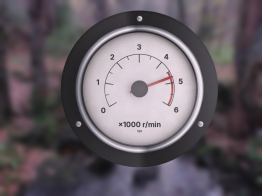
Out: rpm 4750
